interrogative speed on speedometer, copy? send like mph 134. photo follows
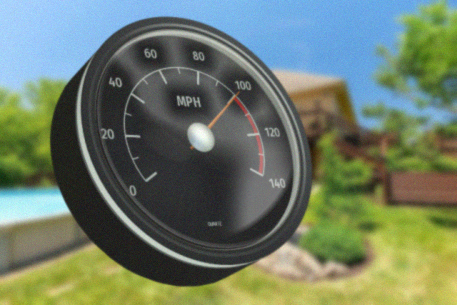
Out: mph 100
